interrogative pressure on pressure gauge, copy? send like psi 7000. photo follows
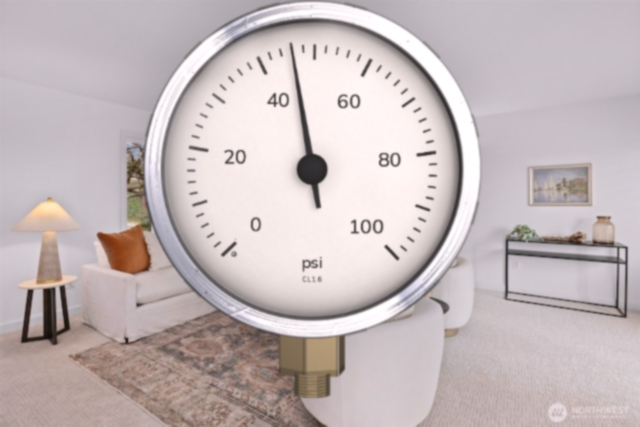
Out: psi 46
